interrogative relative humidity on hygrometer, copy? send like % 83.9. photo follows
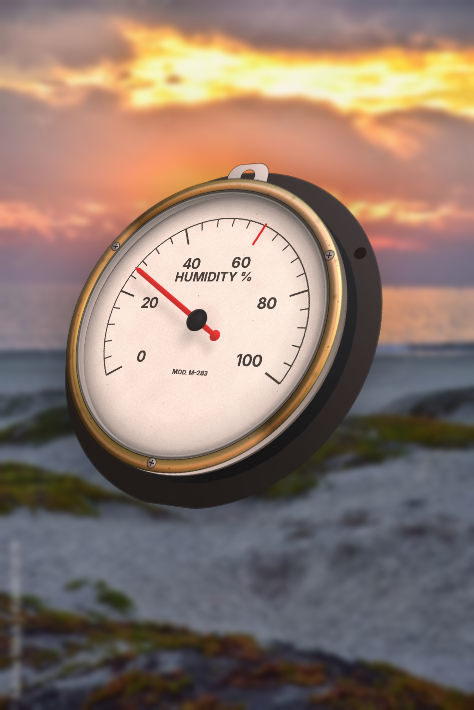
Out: % 26
